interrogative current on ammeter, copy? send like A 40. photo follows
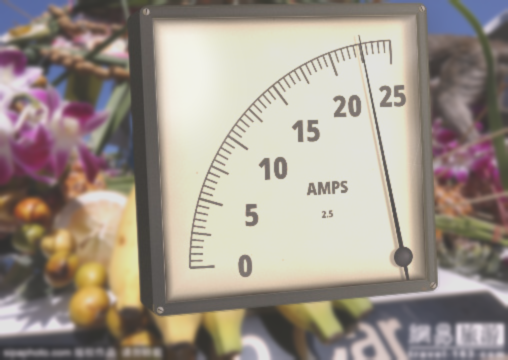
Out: A 22.5
